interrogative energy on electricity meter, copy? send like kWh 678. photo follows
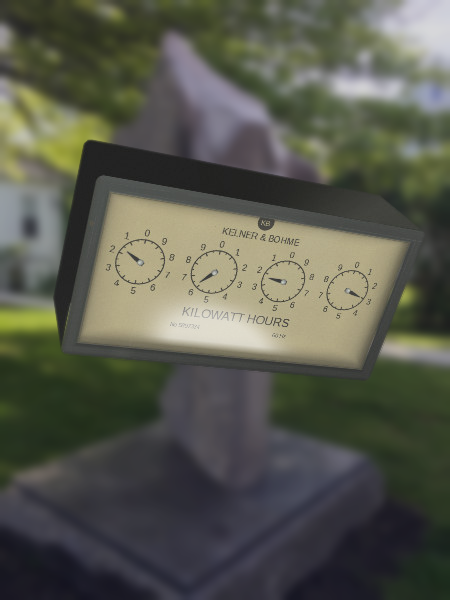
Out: kWh 1623
